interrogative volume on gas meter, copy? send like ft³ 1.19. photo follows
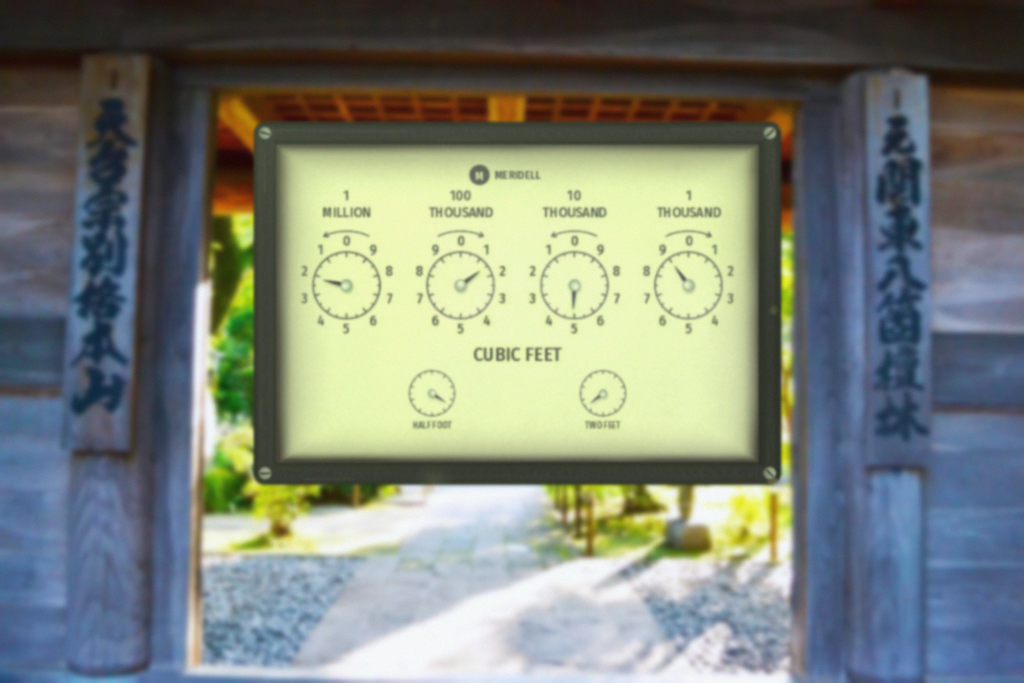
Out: ft³ 214900
